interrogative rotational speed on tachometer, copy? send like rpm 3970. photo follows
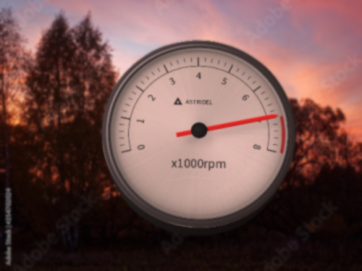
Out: rpm 7000
